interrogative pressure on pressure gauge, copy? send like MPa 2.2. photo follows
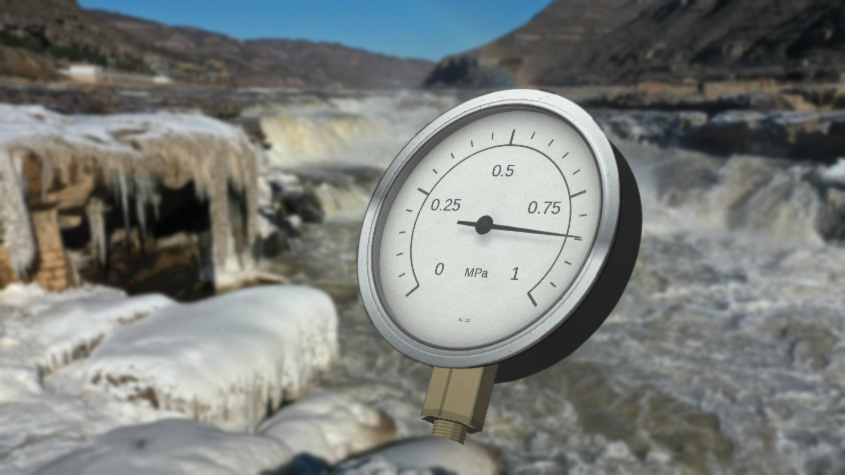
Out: MPa 0.85
